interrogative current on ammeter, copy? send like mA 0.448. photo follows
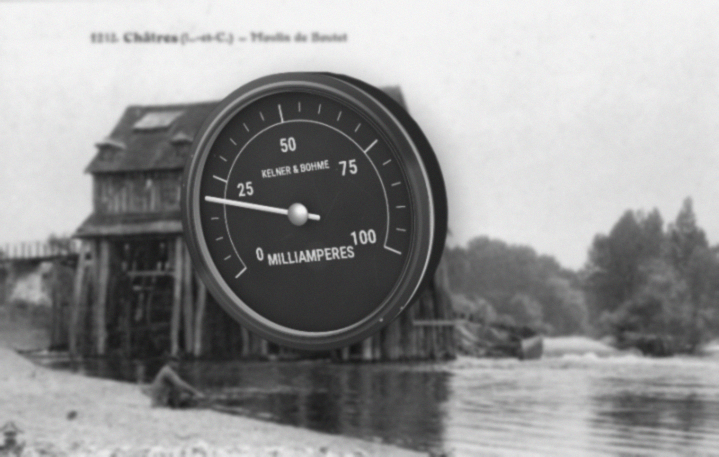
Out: mA 20
